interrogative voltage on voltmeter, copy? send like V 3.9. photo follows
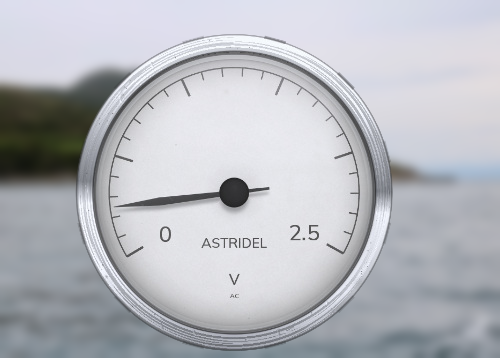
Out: V 0.25
